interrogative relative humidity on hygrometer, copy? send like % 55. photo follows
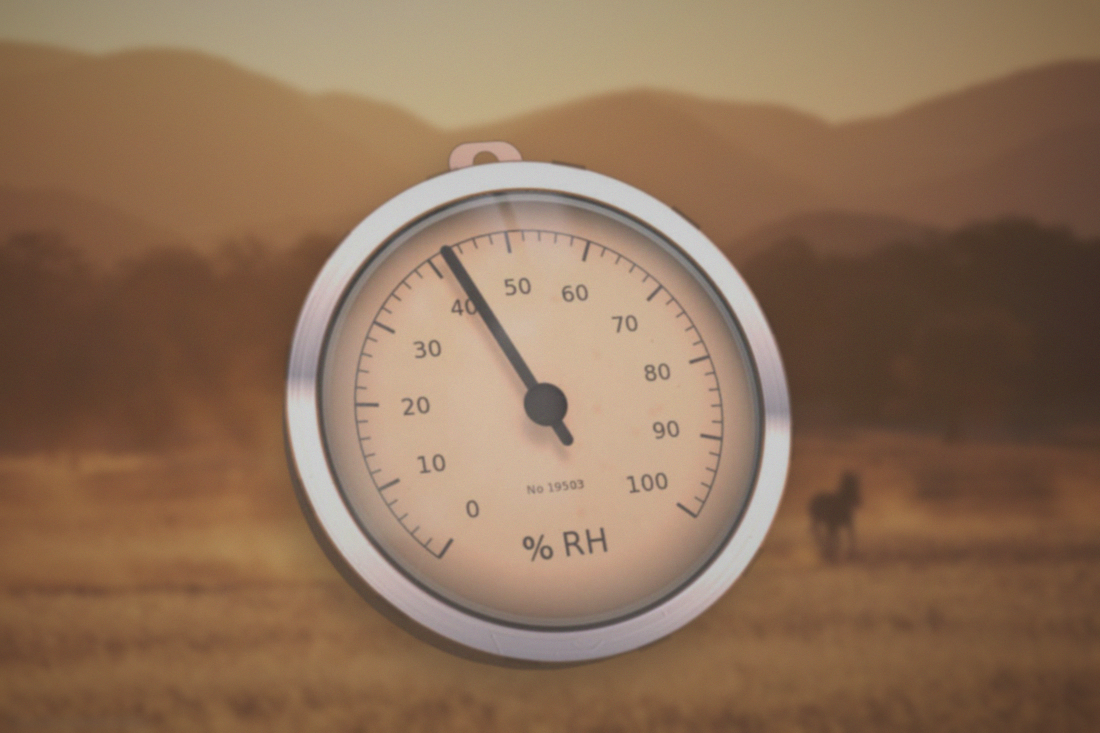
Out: % 42
